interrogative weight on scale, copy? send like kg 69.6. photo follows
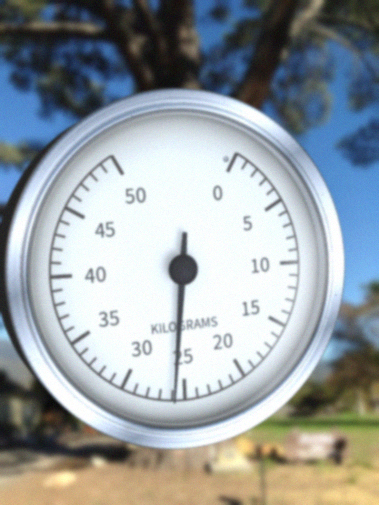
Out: kg 26
